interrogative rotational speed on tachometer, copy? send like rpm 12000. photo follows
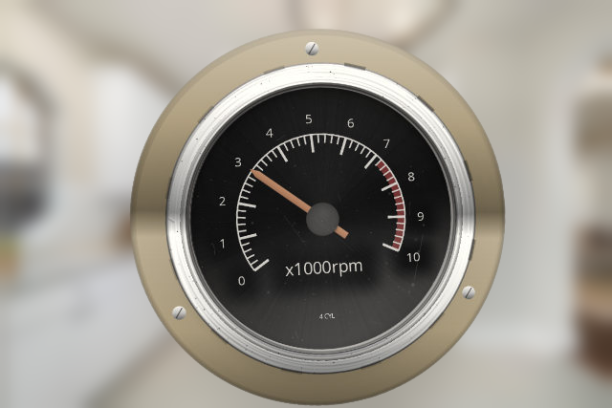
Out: rpm 3000
